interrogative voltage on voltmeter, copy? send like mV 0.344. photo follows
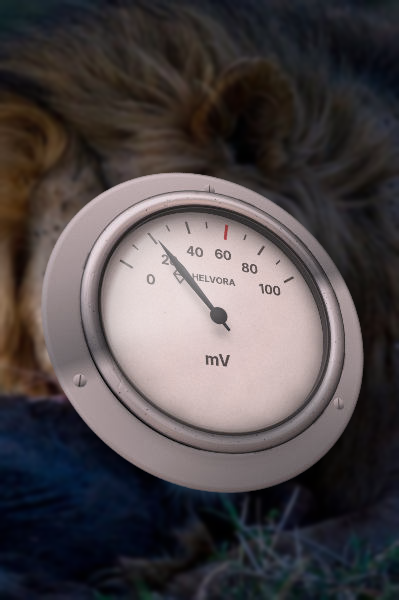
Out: mV 20
